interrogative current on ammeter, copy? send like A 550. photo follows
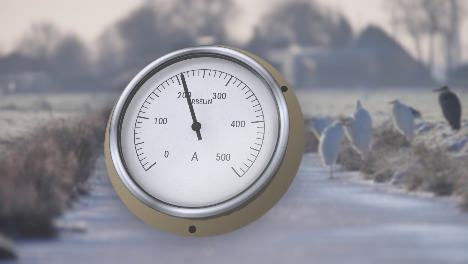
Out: A 210
